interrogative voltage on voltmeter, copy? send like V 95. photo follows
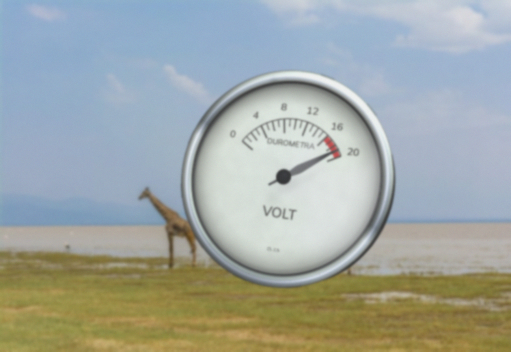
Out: V 19
